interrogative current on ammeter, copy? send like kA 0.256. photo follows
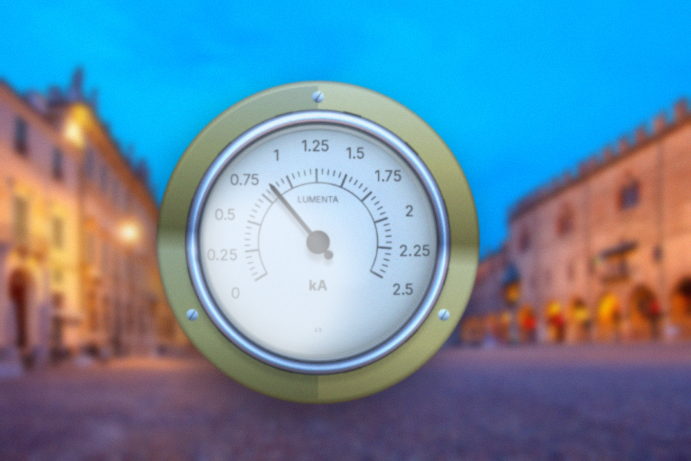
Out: kA 0.85
